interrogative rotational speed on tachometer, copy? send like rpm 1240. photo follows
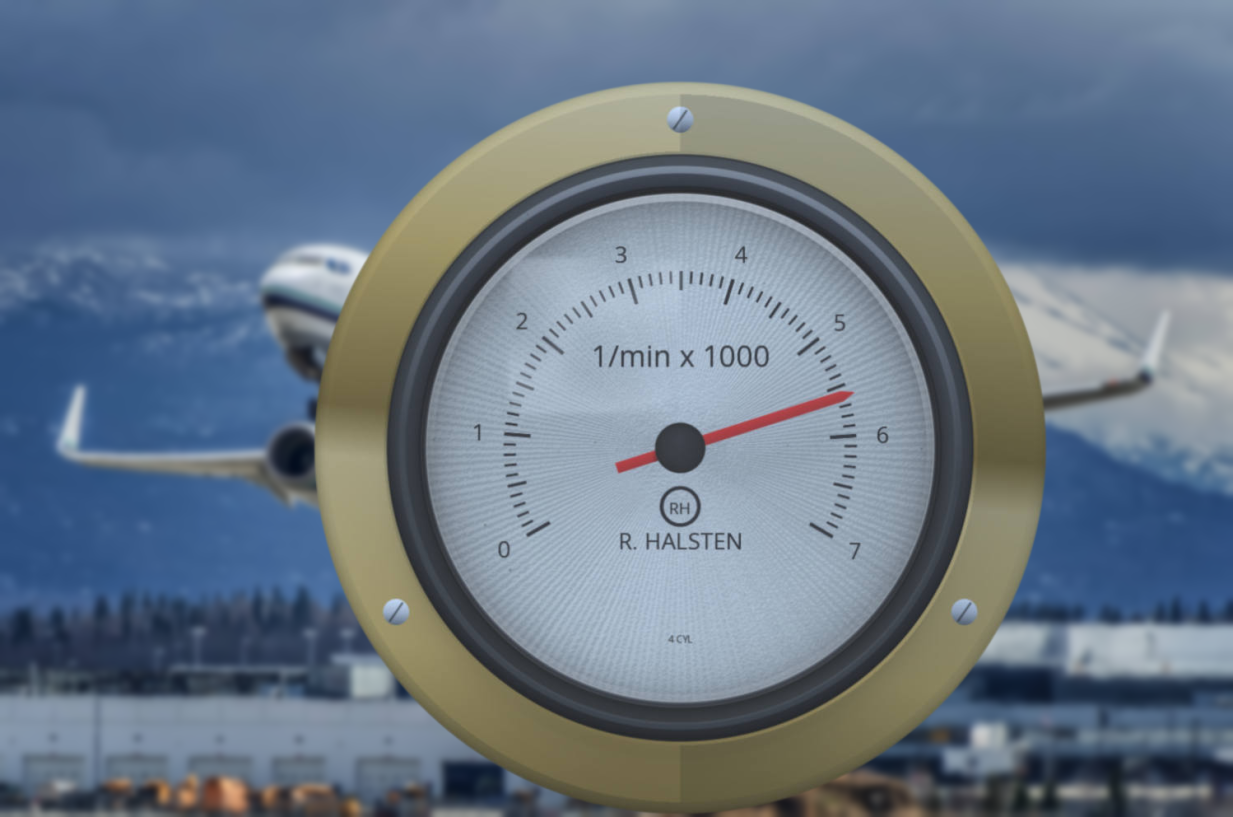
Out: rpm 5600
